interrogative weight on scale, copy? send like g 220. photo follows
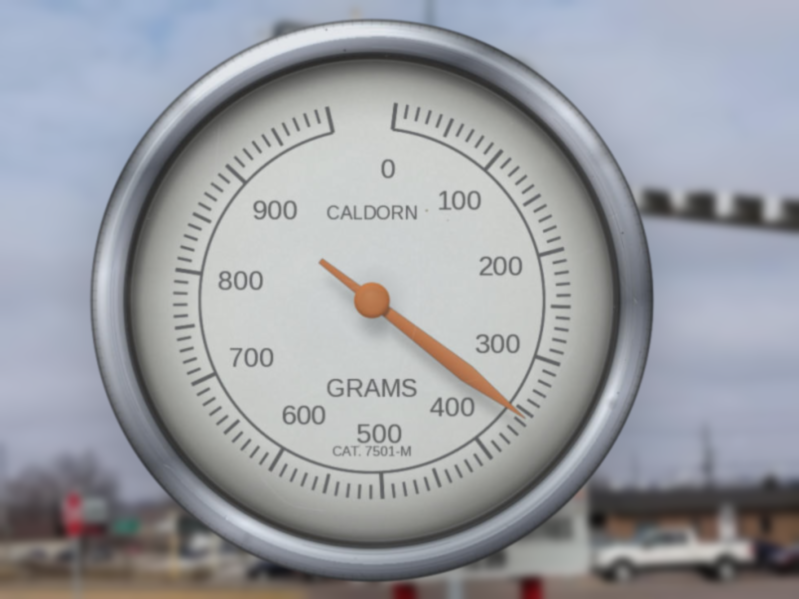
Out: g 355
